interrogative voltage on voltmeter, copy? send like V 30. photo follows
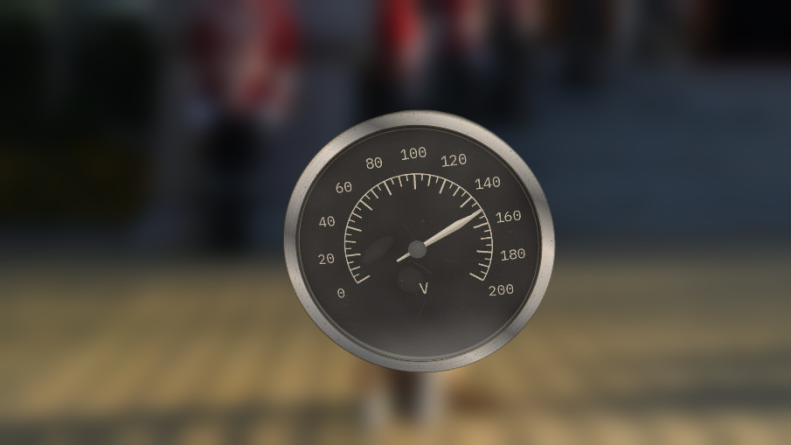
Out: V 150
